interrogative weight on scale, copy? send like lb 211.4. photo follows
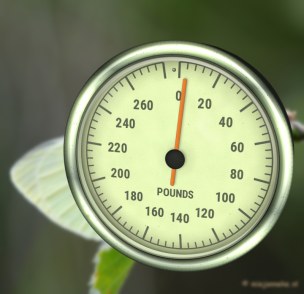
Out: lb 4
